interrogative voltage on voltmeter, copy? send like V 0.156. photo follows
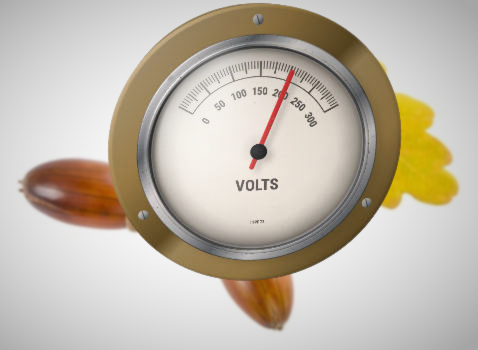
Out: V 200
